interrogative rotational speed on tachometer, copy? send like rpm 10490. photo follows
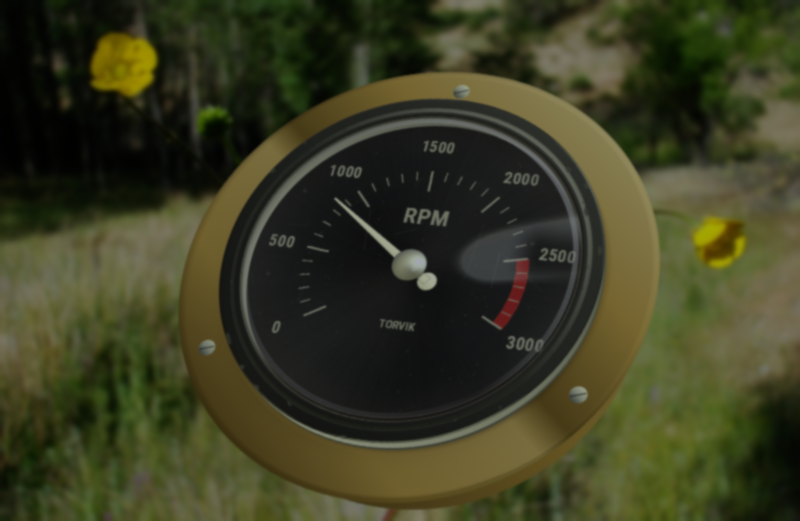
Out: rpm 850
